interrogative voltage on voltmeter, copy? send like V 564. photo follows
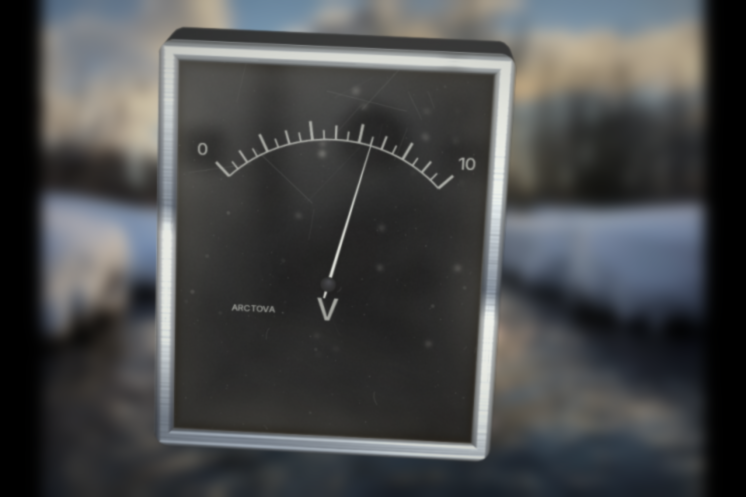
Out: V 6.5
